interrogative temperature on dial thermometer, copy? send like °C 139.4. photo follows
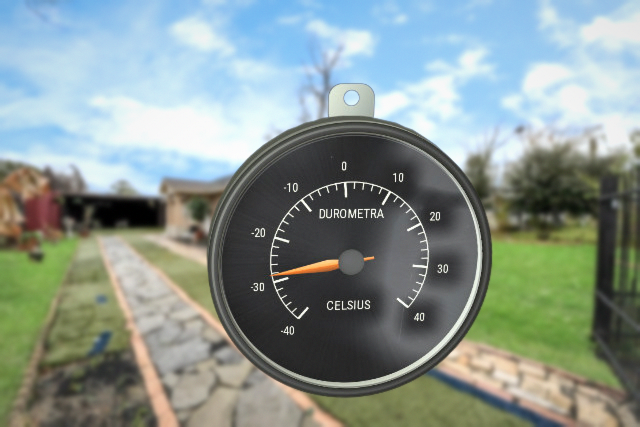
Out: °C -28
